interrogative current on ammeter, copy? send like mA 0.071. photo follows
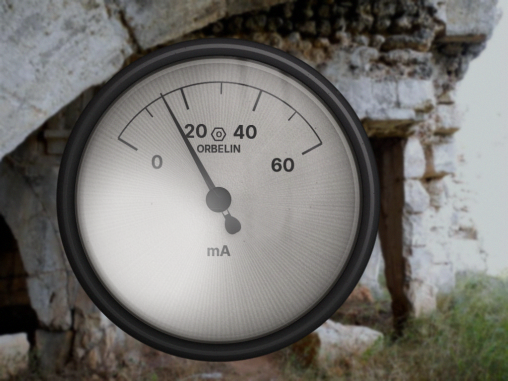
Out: mA 15
